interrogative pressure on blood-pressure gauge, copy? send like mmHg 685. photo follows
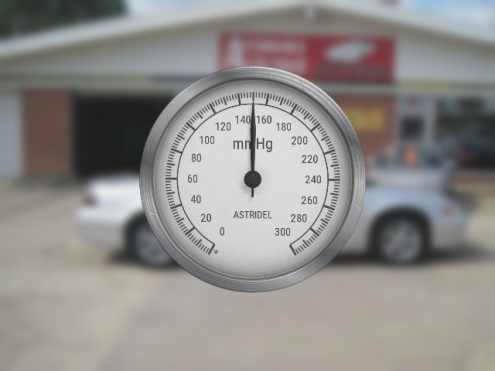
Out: mmHg 150
